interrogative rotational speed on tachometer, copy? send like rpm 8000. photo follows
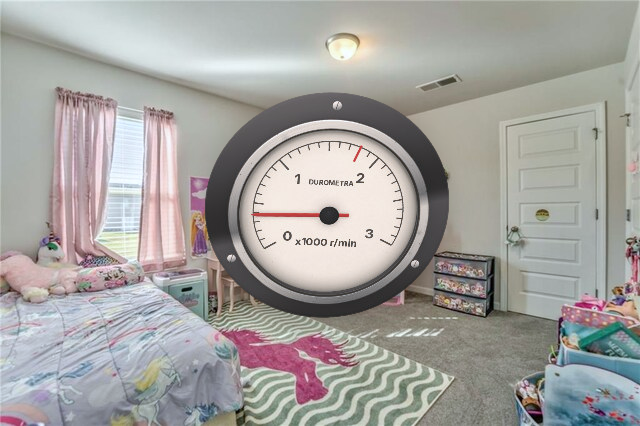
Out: rpm 400
